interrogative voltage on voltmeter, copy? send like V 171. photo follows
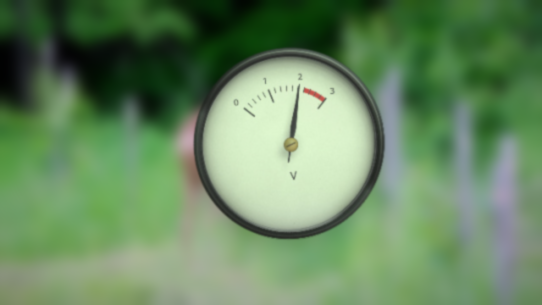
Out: V 2
